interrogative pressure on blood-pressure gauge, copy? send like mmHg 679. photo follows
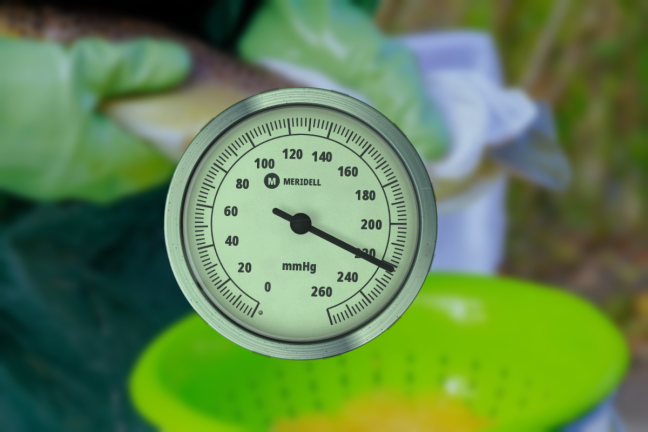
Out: mmHg 222
